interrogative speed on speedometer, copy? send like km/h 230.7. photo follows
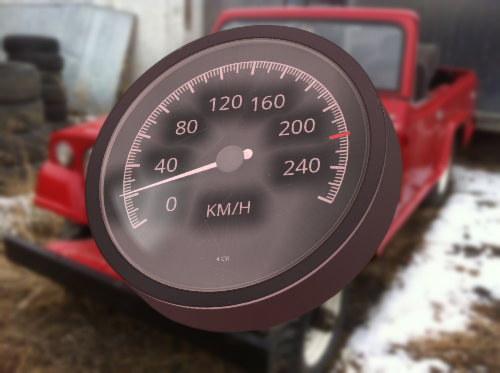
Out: km/h 20
